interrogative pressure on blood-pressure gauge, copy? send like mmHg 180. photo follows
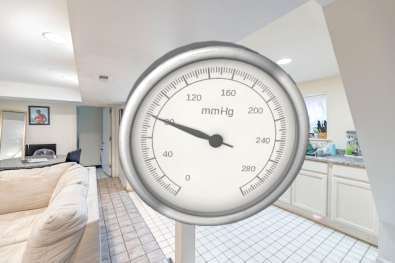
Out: mmHg 80
